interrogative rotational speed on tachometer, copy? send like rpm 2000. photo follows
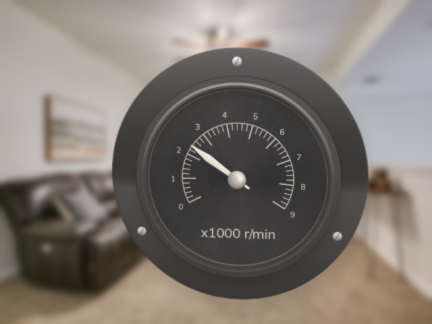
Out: rpm 2400
